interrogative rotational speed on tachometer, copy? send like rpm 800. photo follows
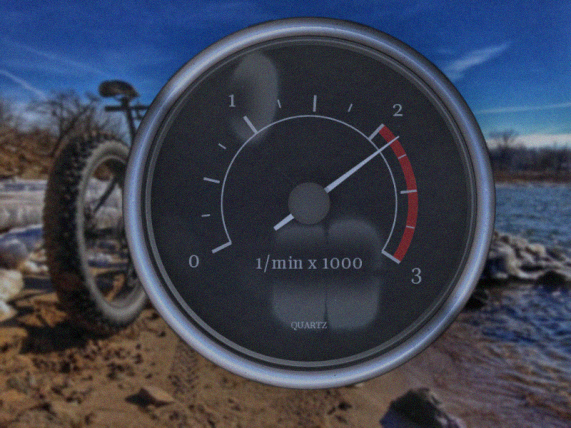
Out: rpm 2125
